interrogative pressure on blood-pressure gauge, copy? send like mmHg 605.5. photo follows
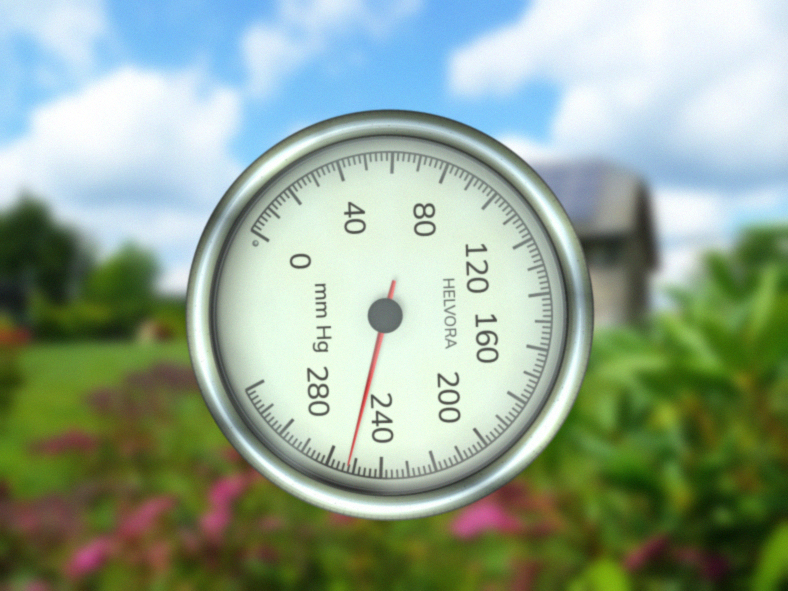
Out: mmHg 252
